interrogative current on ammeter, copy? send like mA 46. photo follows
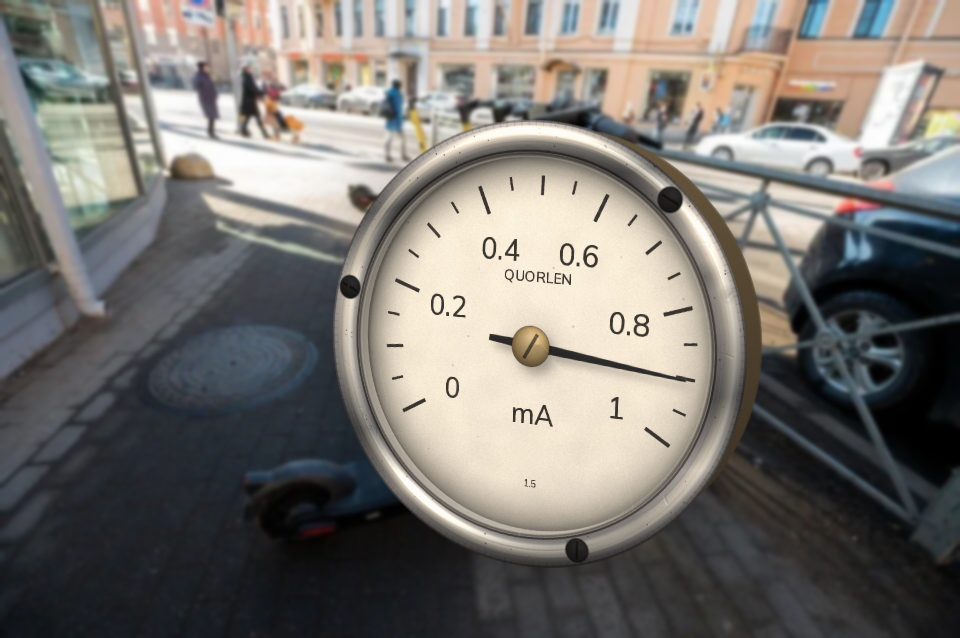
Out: mA 0.9
